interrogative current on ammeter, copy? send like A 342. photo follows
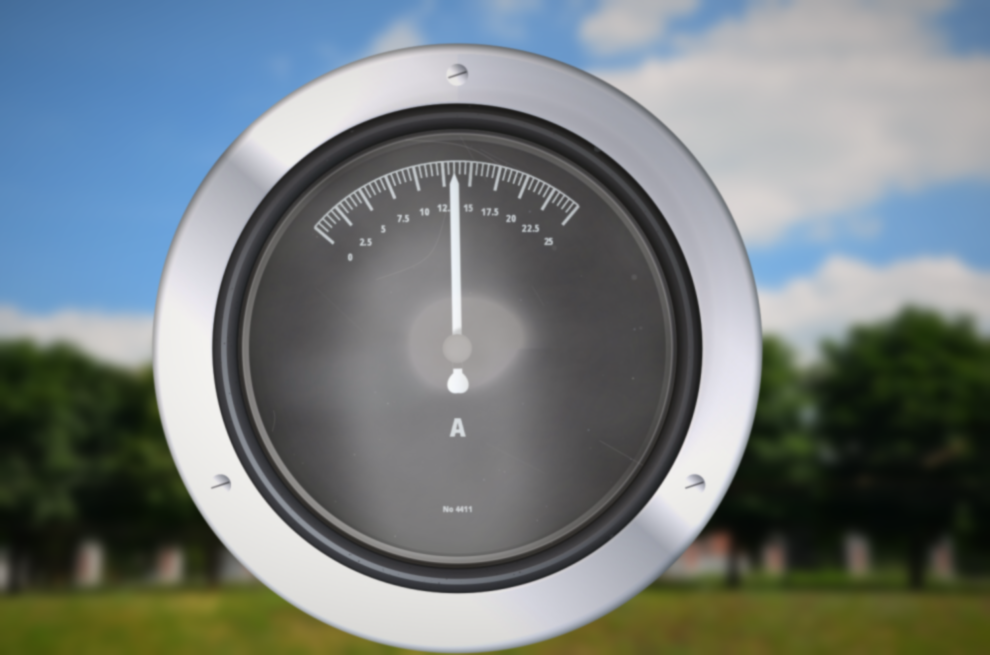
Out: A 13.5
